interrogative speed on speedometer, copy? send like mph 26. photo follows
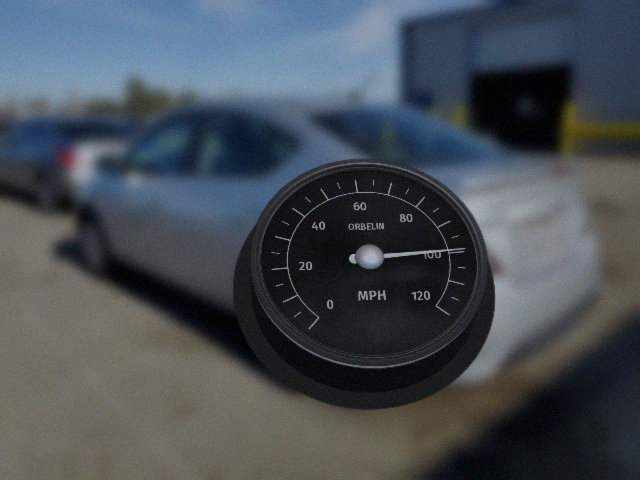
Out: mph 100
